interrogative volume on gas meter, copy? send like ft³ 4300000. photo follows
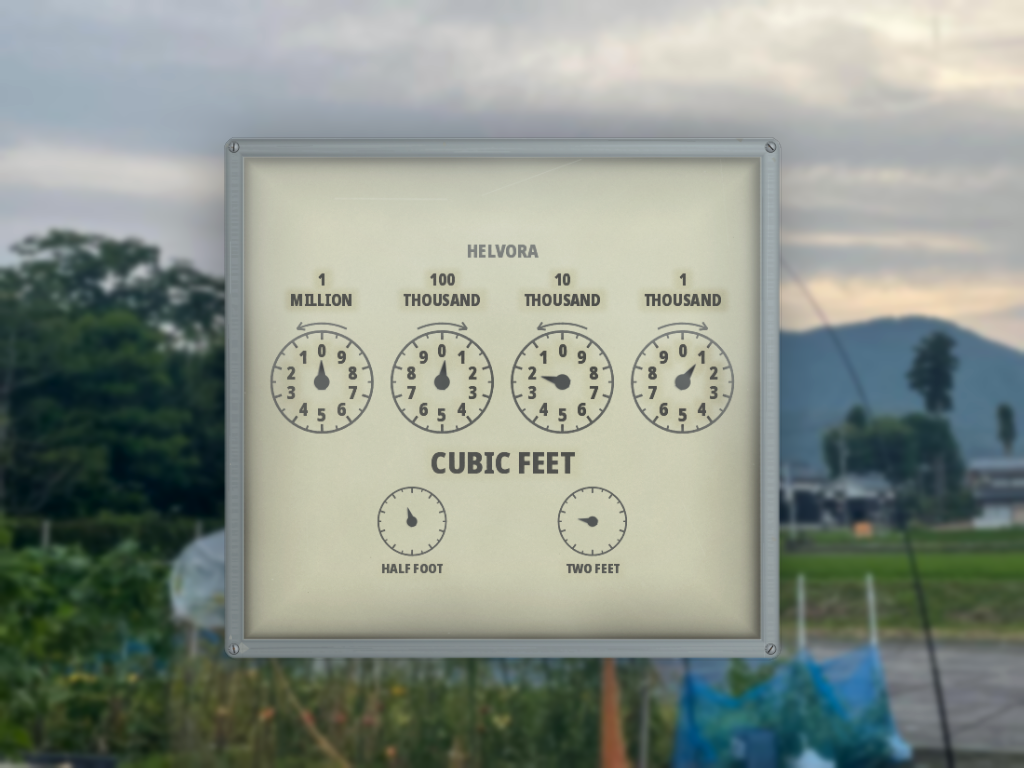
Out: ft³ 2100
